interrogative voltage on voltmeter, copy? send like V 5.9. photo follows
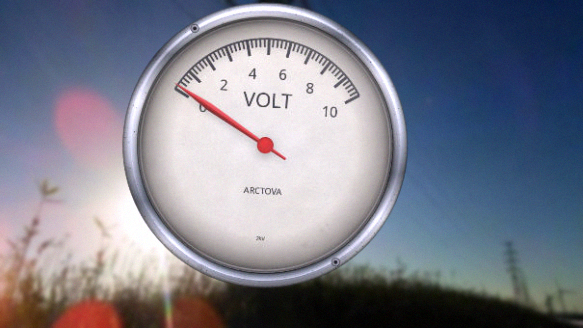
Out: V 0.2
